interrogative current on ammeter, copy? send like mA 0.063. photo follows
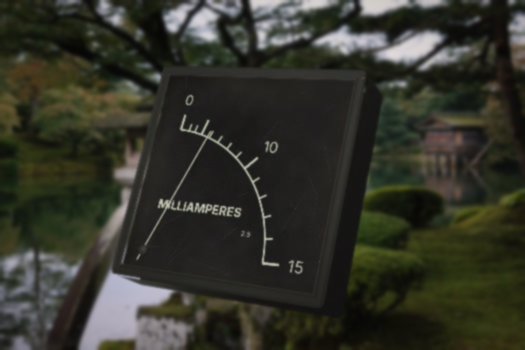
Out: mA 6
